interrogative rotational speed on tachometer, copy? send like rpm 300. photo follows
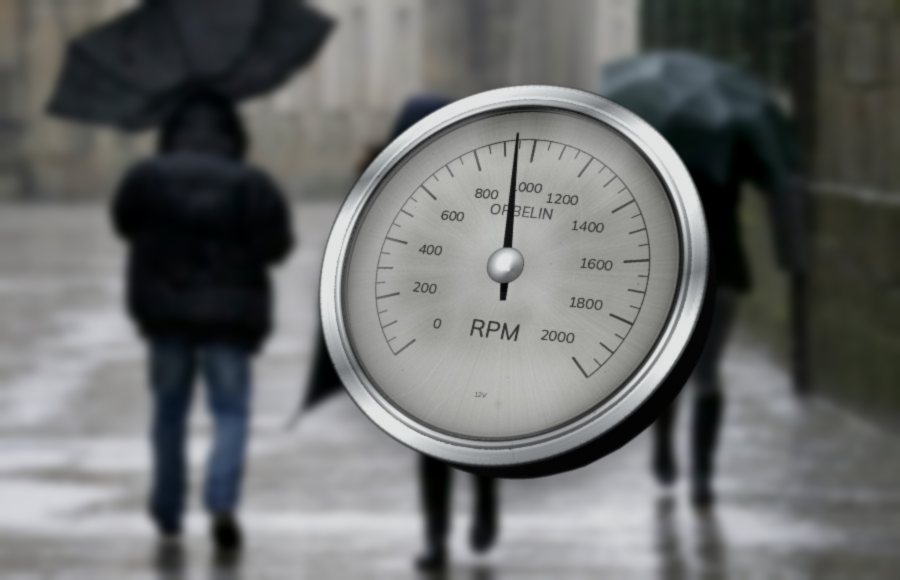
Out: rpm 950
